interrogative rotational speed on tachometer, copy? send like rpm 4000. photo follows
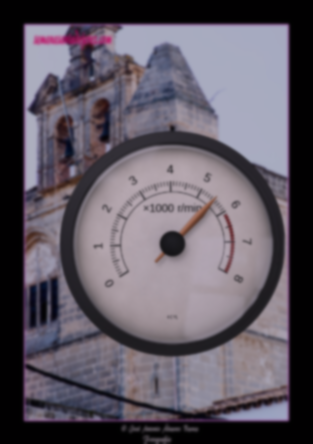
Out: rpm 5500
